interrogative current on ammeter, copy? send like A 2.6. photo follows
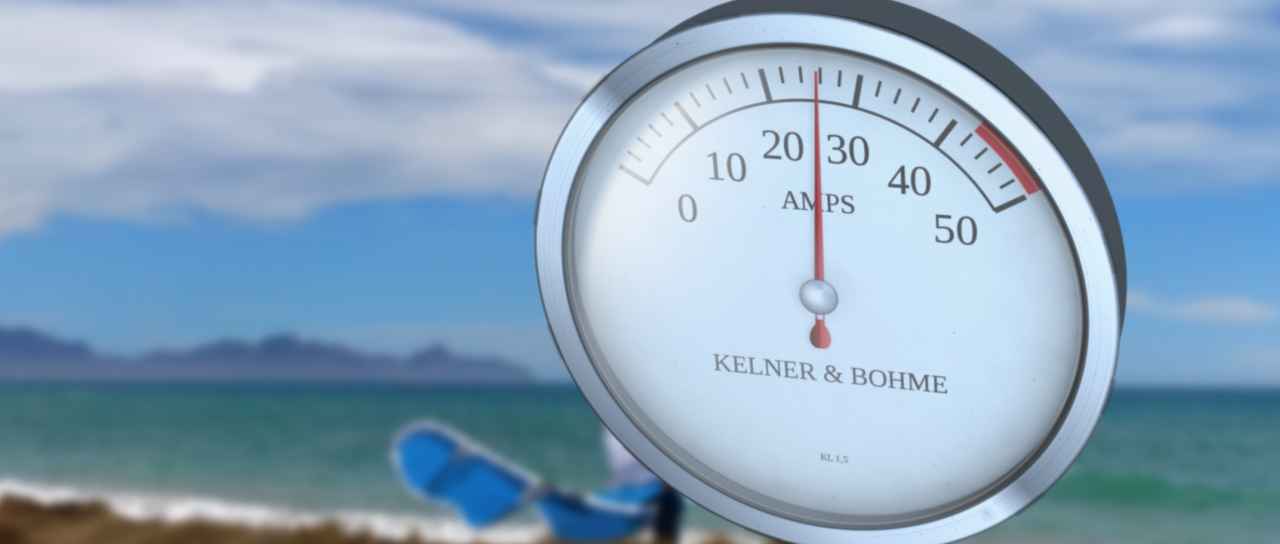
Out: A 26
